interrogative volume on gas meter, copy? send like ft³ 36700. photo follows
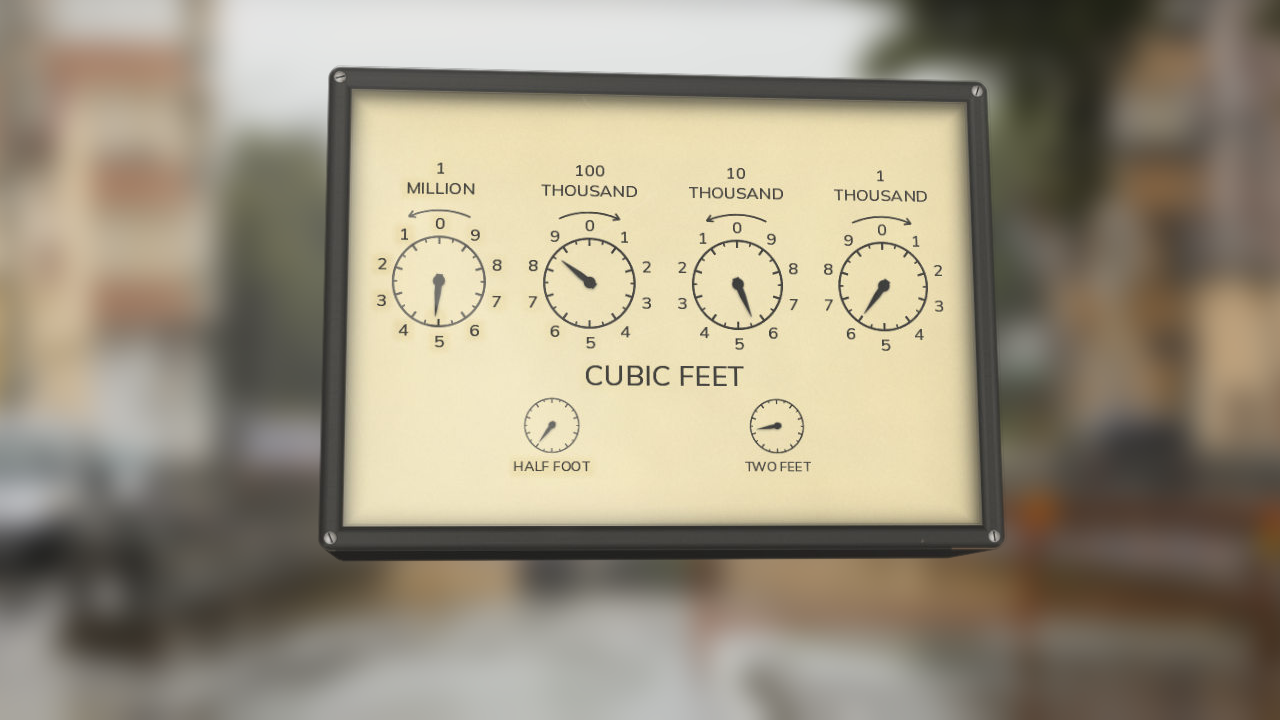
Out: ft³ 485600
